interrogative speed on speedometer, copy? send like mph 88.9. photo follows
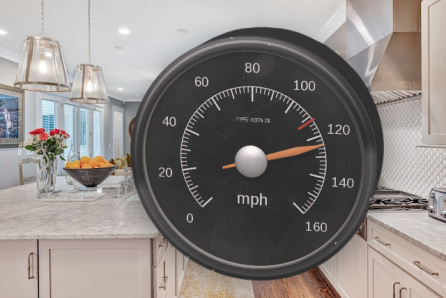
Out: mph 124
